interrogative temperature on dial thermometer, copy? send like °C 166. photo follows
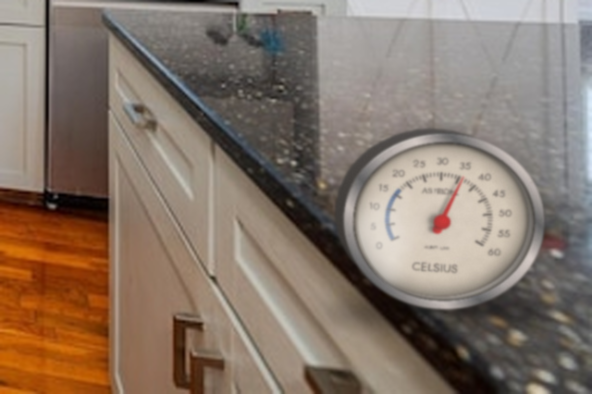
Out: °C 35
